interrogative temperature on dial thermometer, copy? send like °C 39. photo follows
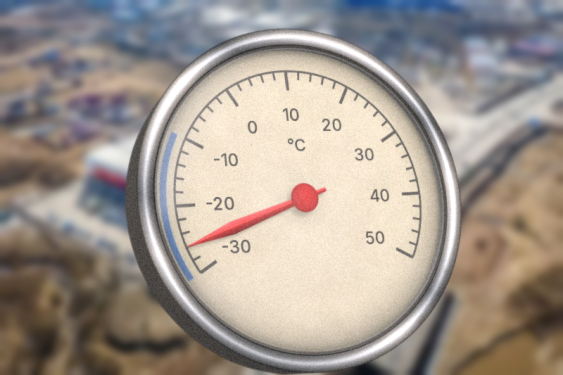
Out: °C -26
